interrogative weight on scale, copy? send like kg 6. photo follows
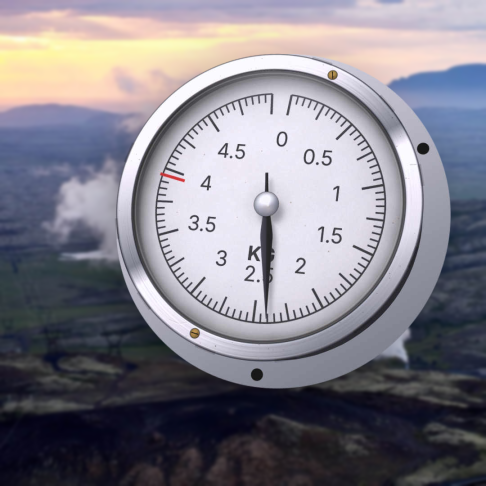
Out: kg 2.4
